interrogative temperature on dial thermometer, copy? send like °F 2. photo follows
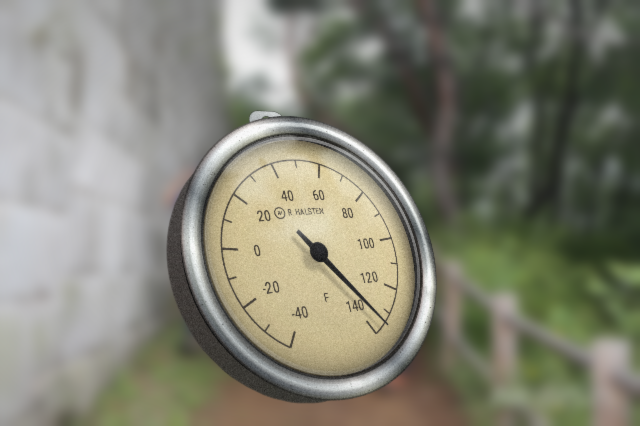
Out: °F 135
